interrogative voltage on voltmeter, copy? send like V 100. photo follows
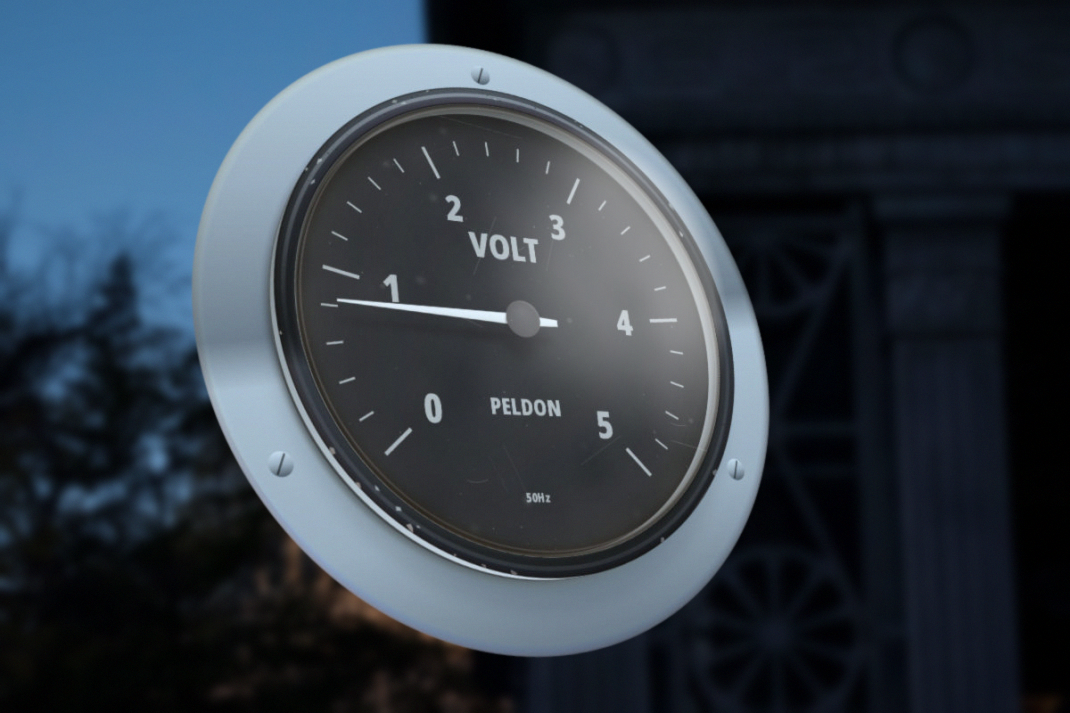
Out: V 0.8
